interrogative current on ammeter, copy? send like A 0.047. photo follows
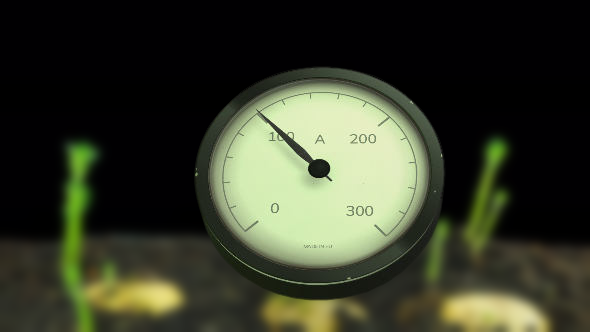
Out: A 100
